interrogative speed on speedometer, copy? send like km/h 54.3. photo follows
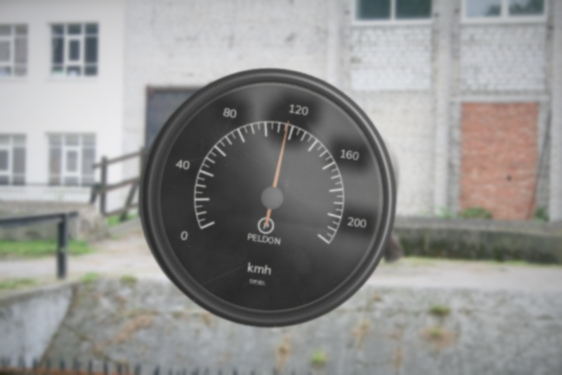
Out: km/h 115
